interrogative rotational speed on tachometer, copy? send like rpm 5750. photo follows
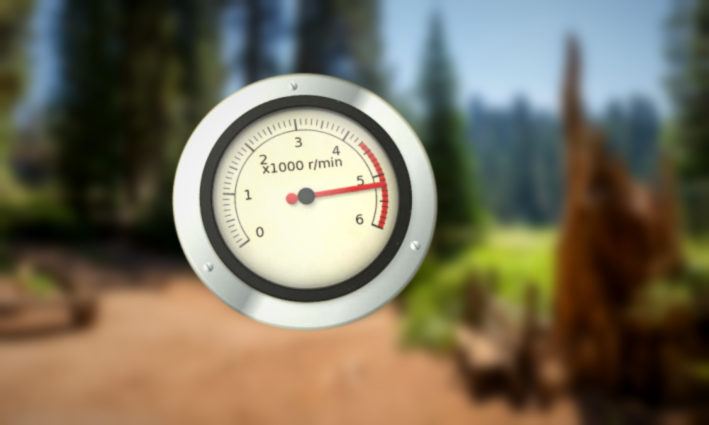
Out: rpm 5200
